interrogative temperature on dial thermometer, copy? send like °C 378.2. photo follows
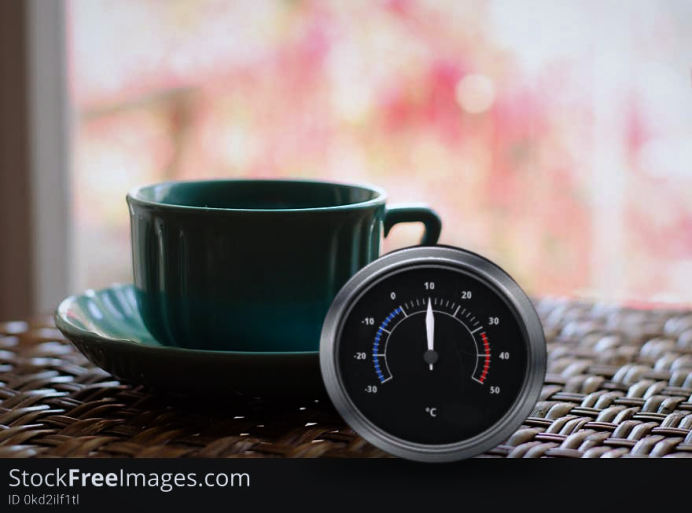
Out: °C 10
